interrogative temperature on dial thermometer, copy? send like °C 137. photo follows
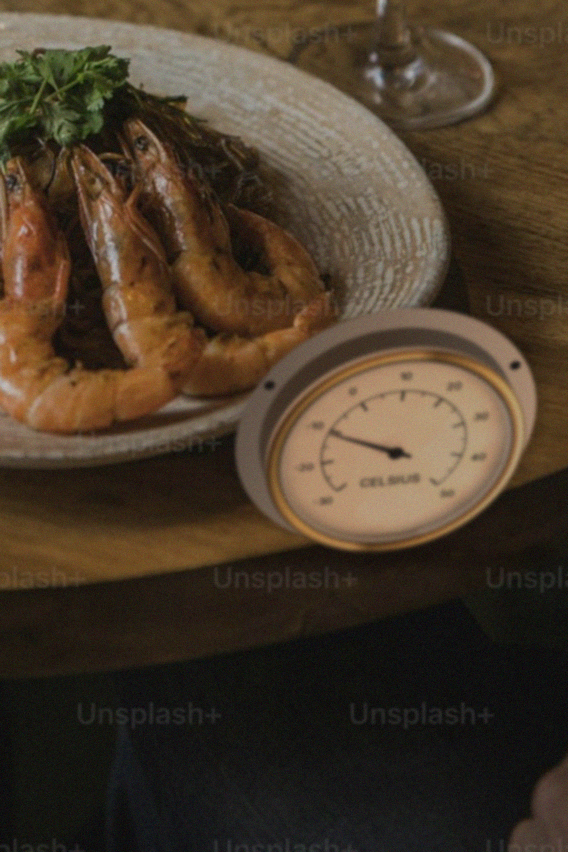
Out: °C -10
